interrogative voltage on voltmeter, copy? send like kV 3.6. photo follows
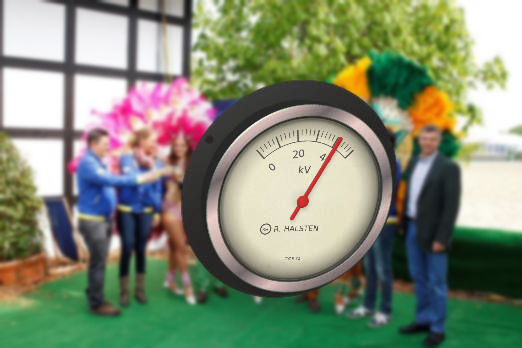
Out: kV 40
